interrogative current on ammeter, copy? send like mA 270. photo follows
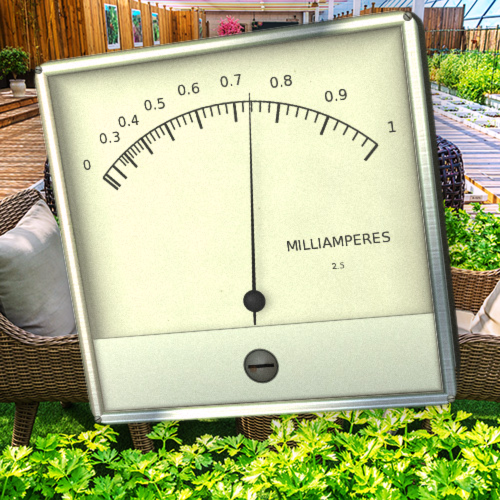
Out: mA 0.74
